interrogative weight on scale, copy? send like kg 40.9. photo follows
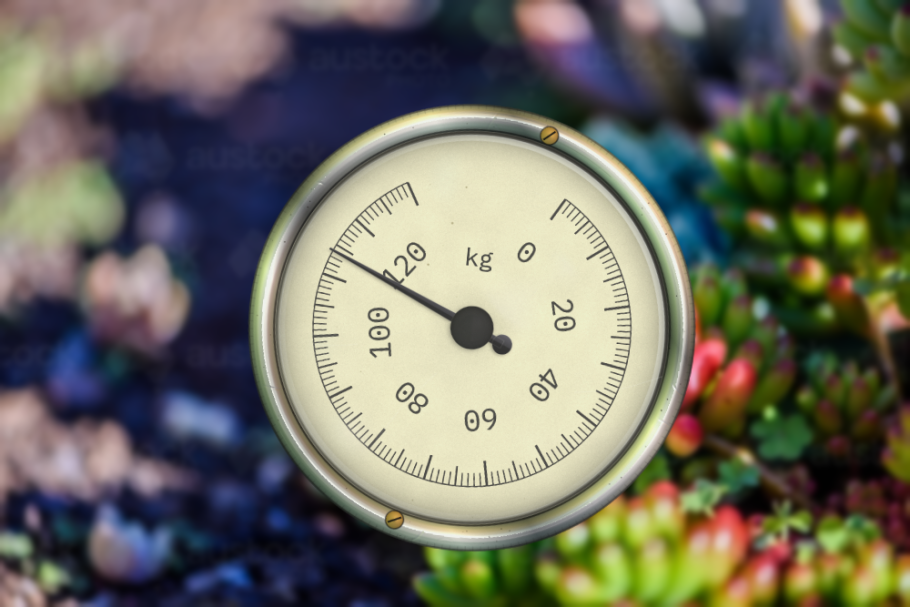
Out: kg 114
